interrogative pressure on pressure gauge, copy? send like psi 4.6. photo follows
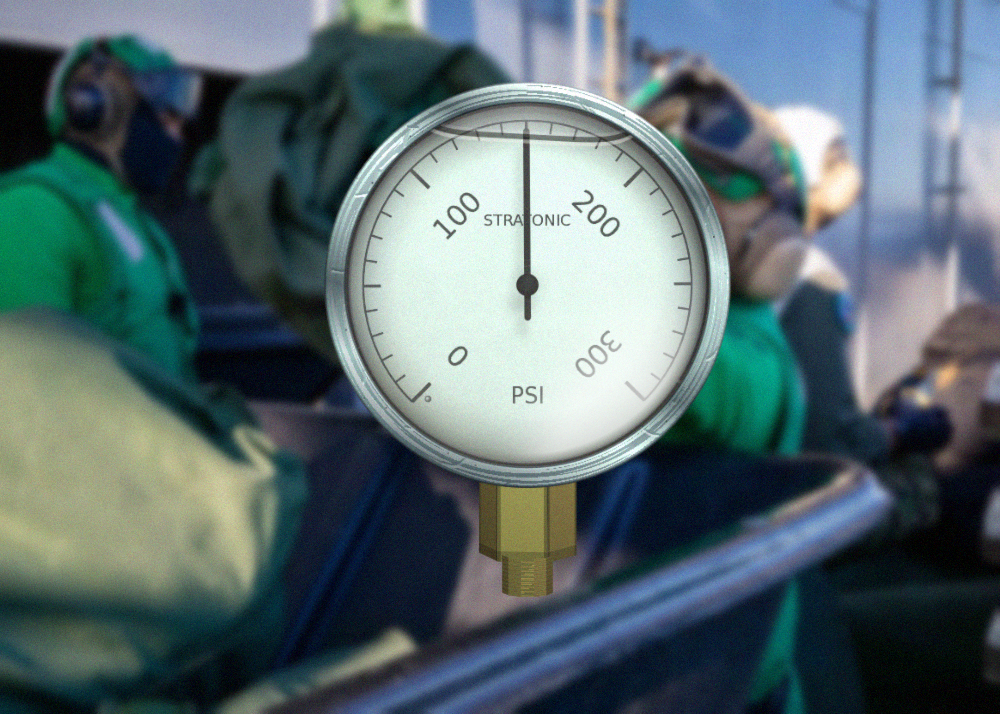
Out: psi 150
